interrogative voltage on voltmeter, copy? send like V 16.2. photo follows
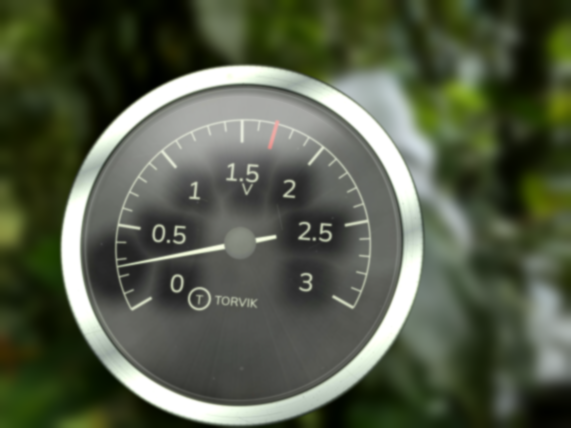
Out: V 0.25
